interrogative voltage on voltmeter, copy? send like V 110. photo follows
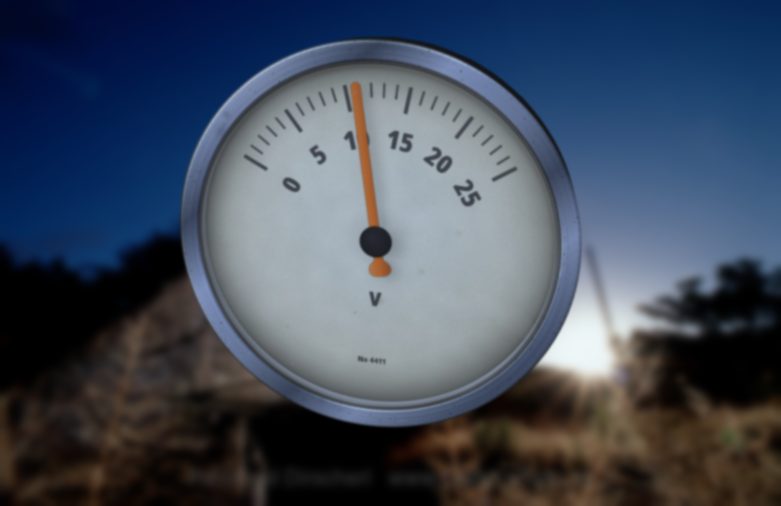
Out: V 11
